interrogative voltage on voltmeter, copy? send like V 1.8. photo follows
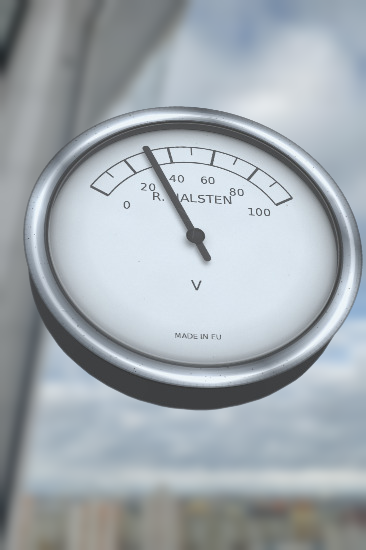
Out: V 30
